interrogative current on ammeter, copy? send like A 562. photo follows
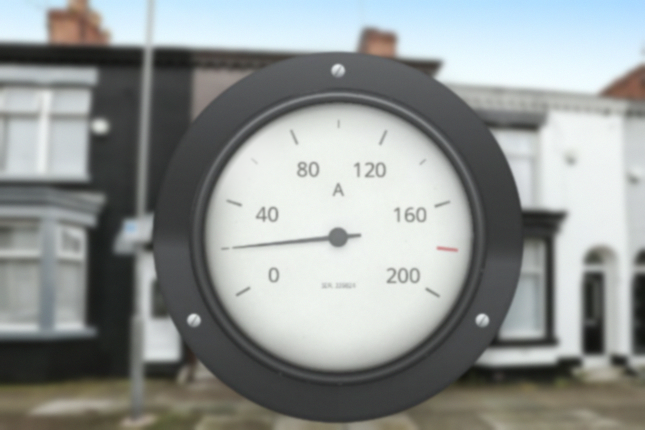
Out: A 20
